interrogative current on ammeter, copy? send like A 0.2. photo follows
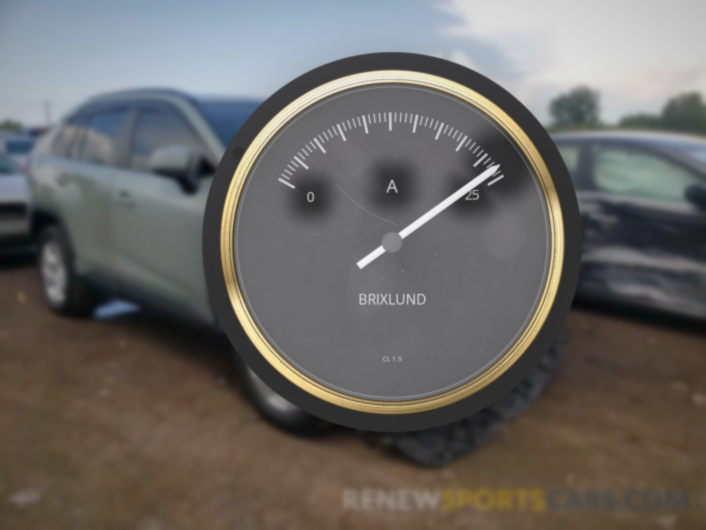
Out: A 24
